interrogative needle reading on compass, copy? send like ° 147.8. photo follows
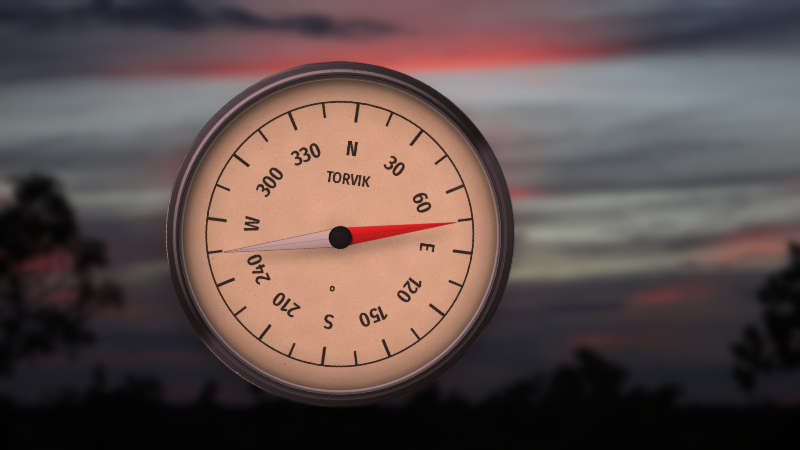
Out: ° 75
